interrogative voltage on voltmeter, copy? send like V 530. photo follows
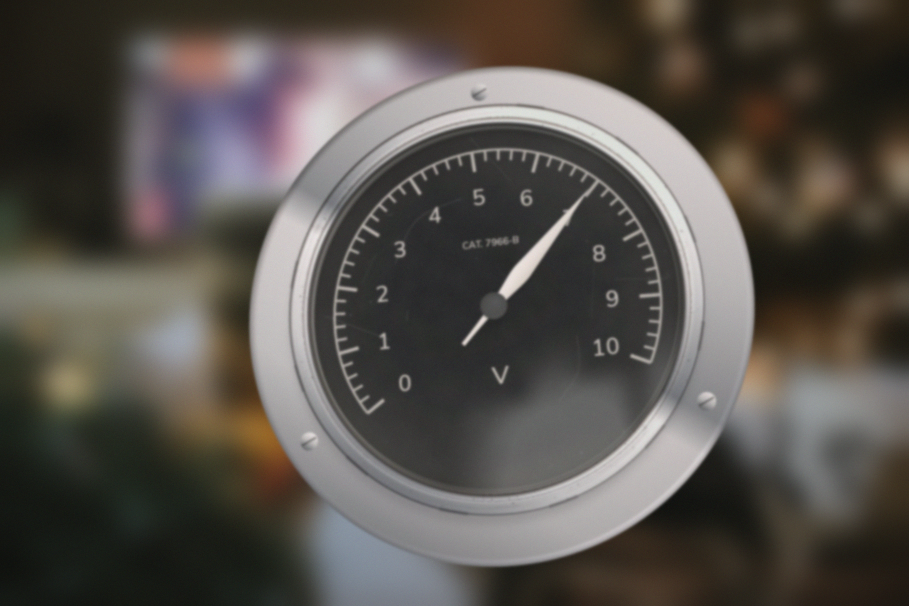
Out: V 7
